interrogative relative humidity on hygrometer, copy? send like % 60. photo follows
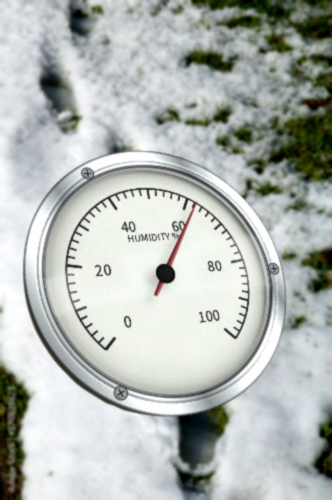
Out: % 62
